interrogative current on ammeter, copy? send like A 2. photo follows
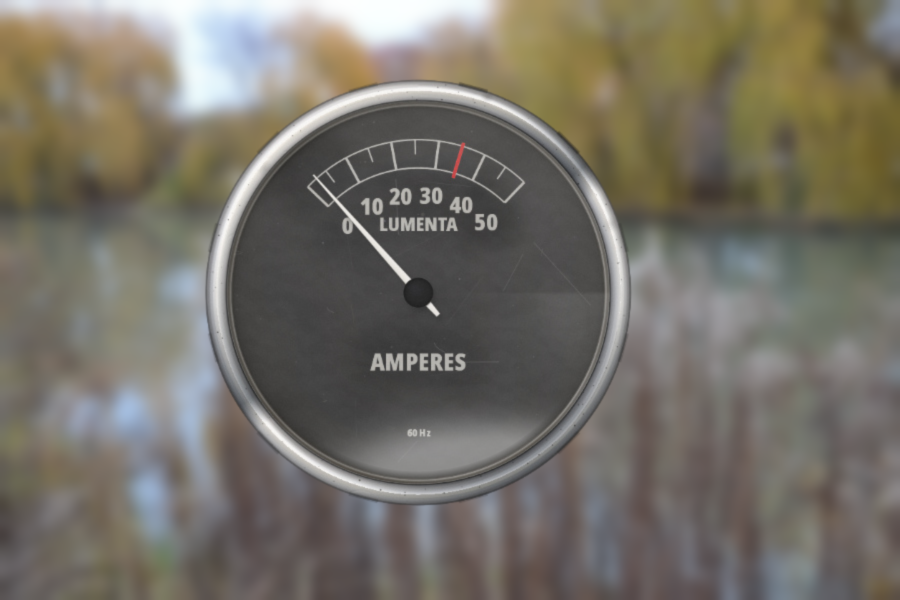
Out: A 2.5
